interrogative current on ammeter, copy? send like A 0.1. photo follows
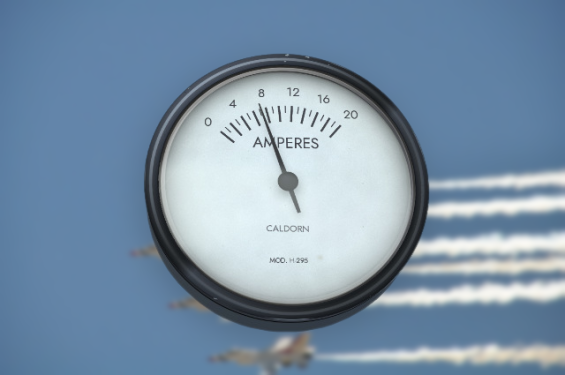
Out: A 7
